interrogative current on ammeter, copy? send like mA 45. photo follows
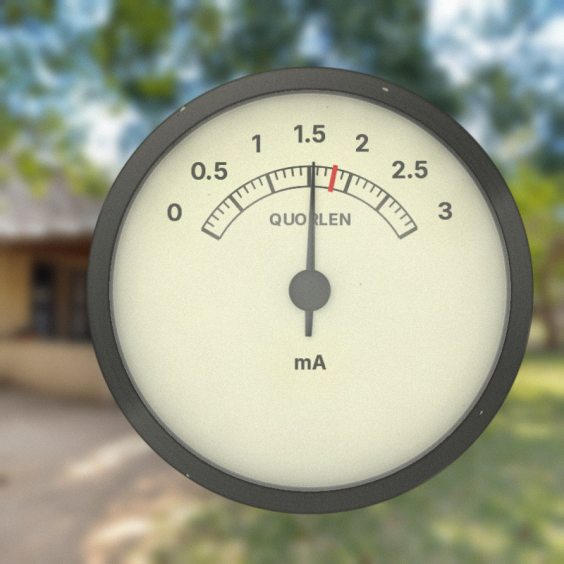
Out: mA 1.55
